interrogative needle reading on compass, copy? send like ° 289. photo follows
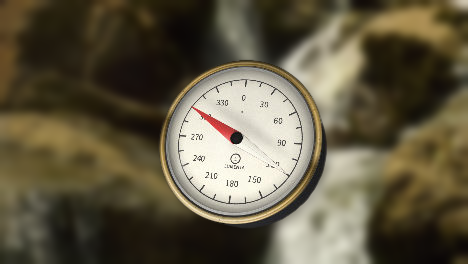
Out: ° 300
